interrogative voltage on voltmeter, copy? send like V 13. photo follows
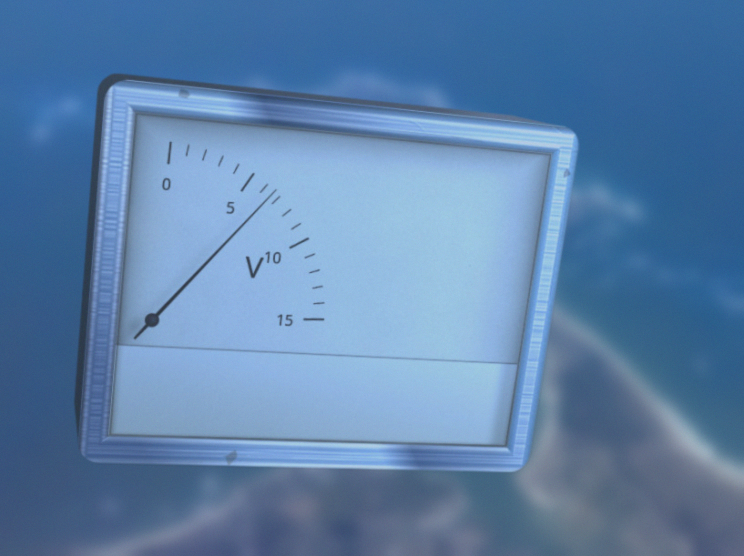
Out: V 6.5
